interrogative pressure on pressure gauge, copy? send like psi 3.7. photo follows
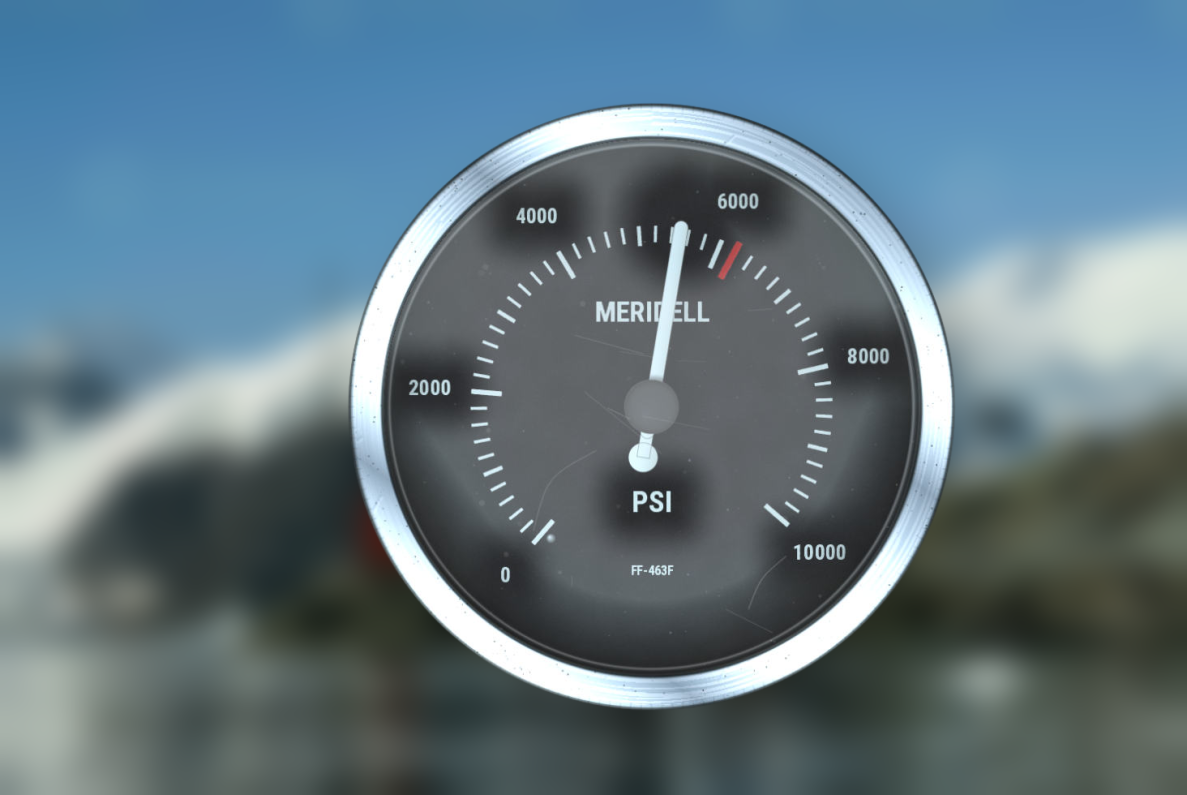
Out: psi 5500
